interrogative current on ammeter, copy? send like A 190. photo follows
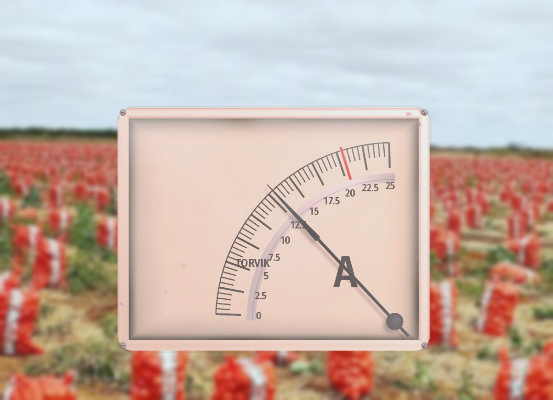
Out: A 13
